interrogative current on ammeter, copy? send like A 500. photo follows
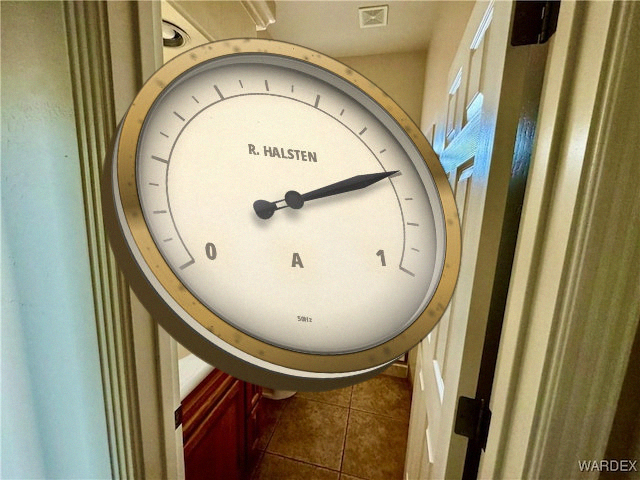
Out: A 0.8
